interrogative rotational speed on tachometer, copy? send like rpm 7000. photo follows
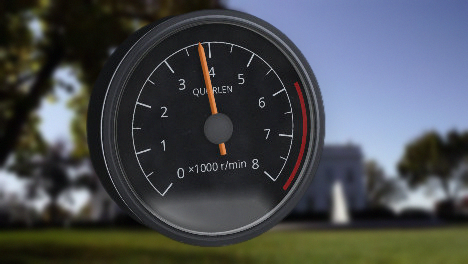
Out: rpm 3750
